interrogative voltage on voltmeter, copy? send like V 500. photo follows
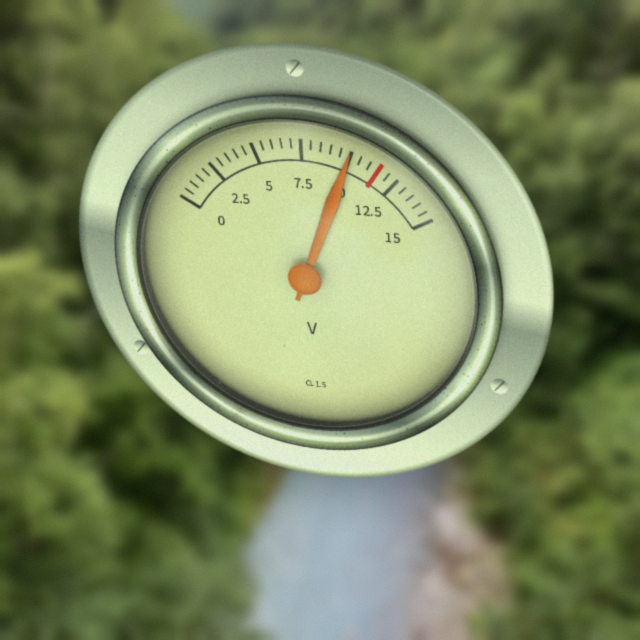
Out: V 10
